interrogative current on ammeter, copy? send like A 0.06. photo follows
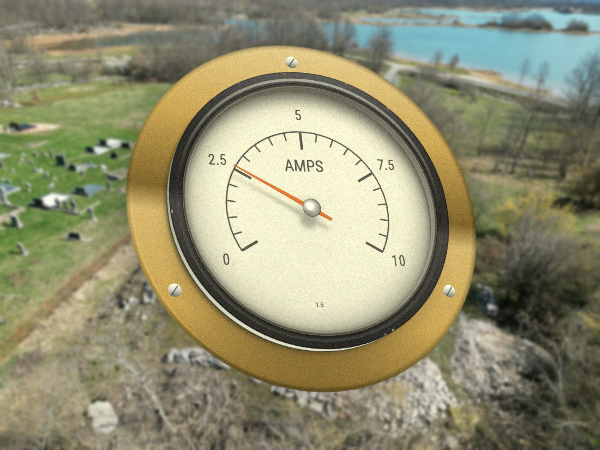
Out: A 2.5
